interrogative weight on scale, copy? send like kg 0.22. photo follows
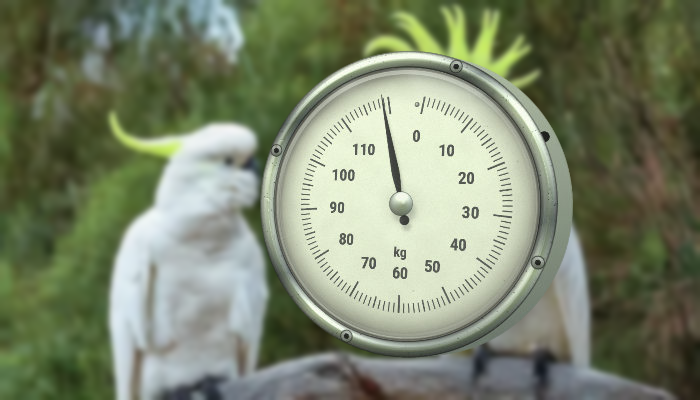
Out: kg 119
